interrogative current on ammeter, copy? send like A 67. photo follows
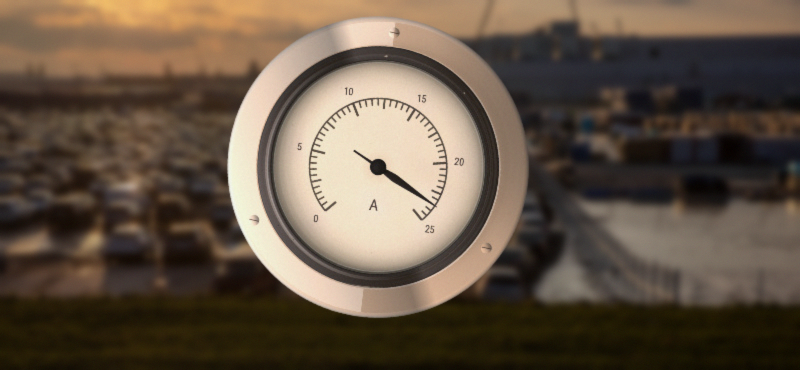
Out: A 23.5
